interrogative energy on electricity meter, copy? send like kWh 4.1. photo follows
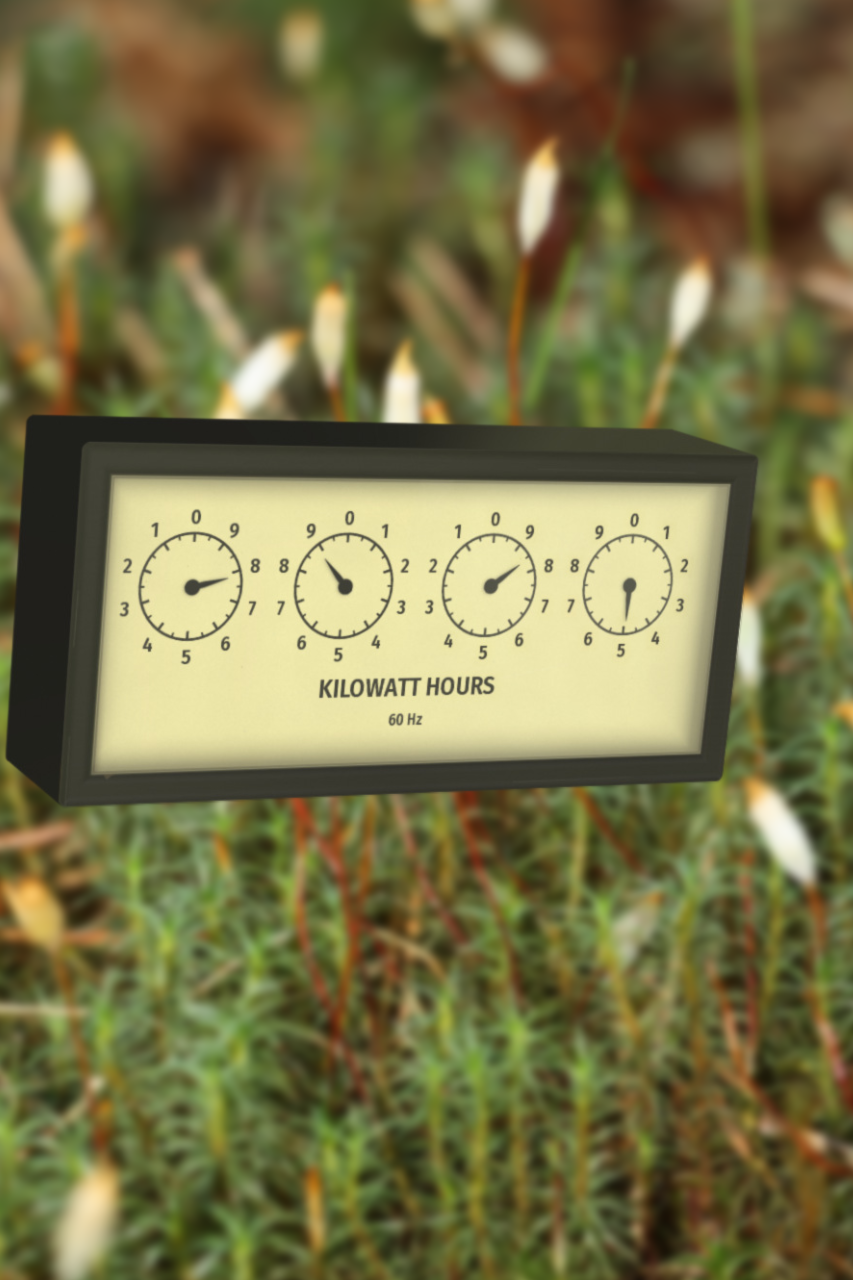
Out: kWh 7885
